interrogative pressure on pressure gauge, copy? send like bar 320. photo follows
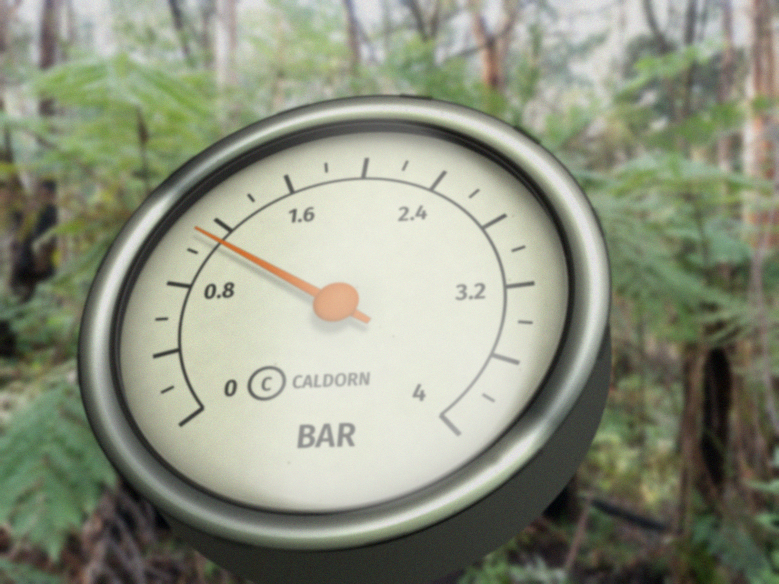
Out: bar 1.1
